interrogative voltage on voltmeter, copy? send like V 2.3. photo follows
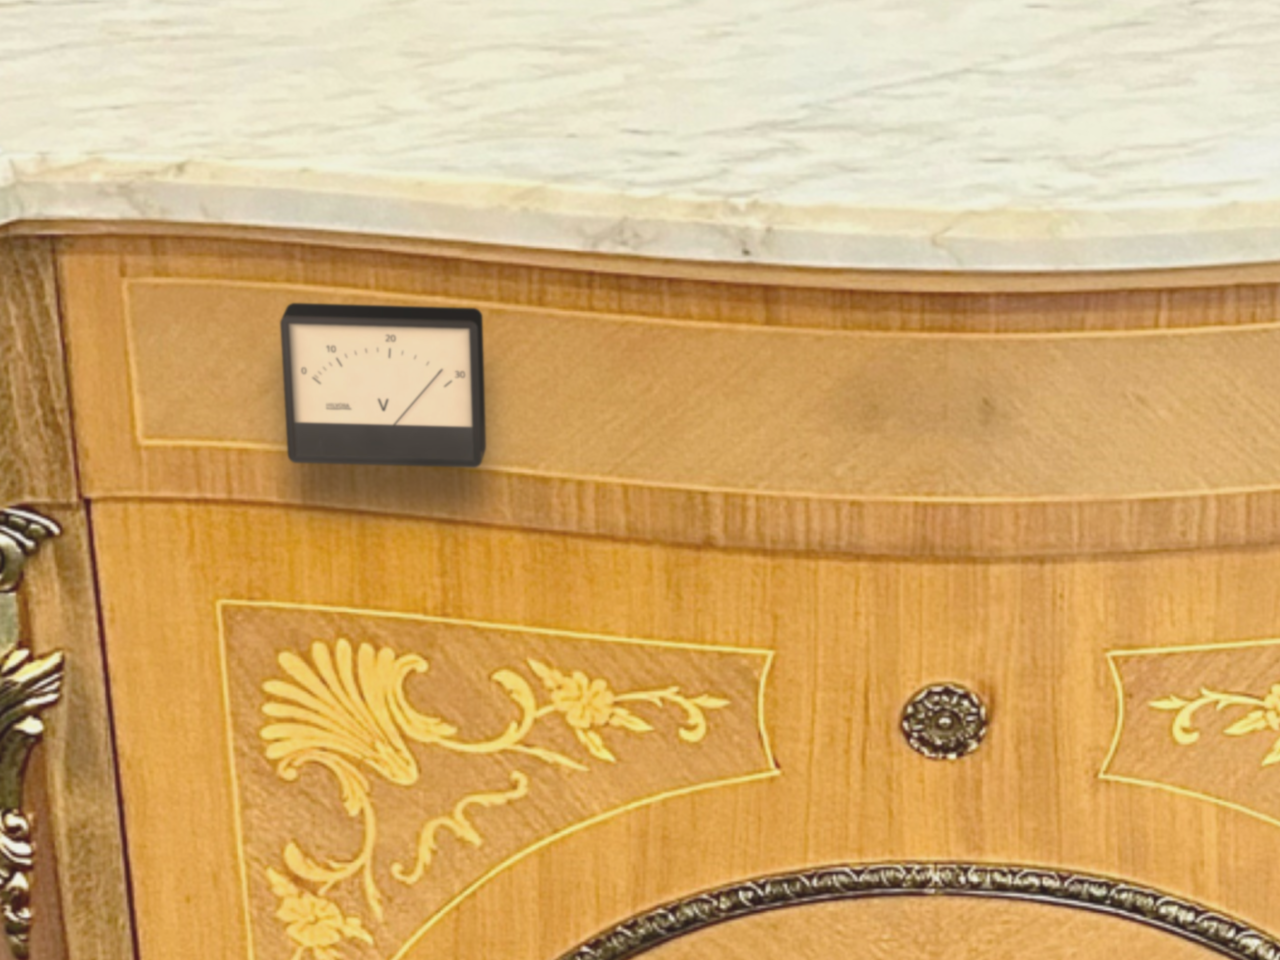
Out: V 28
